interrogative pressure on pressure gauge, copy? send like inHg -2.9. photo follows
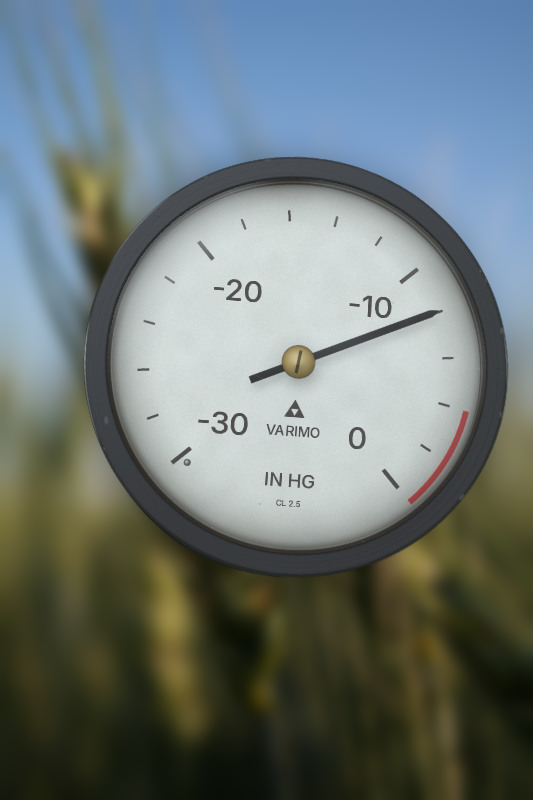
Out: inHg -8
